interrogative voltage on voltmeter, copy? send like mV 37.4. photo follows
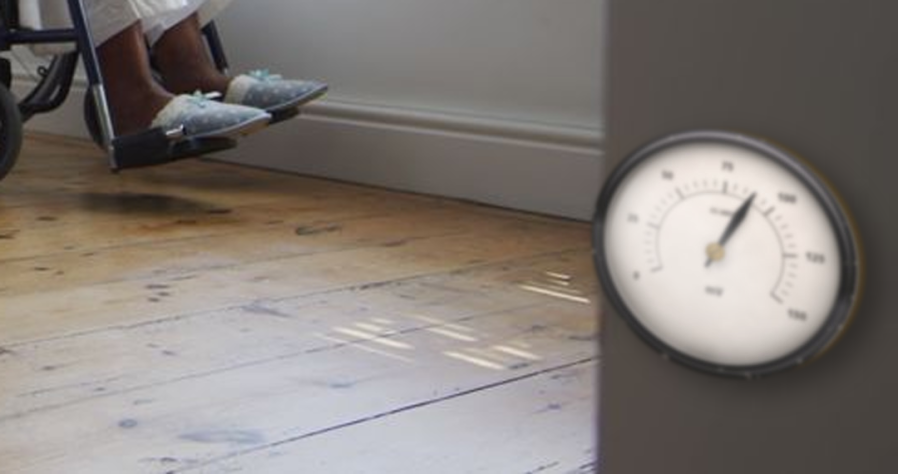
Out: mV 90
